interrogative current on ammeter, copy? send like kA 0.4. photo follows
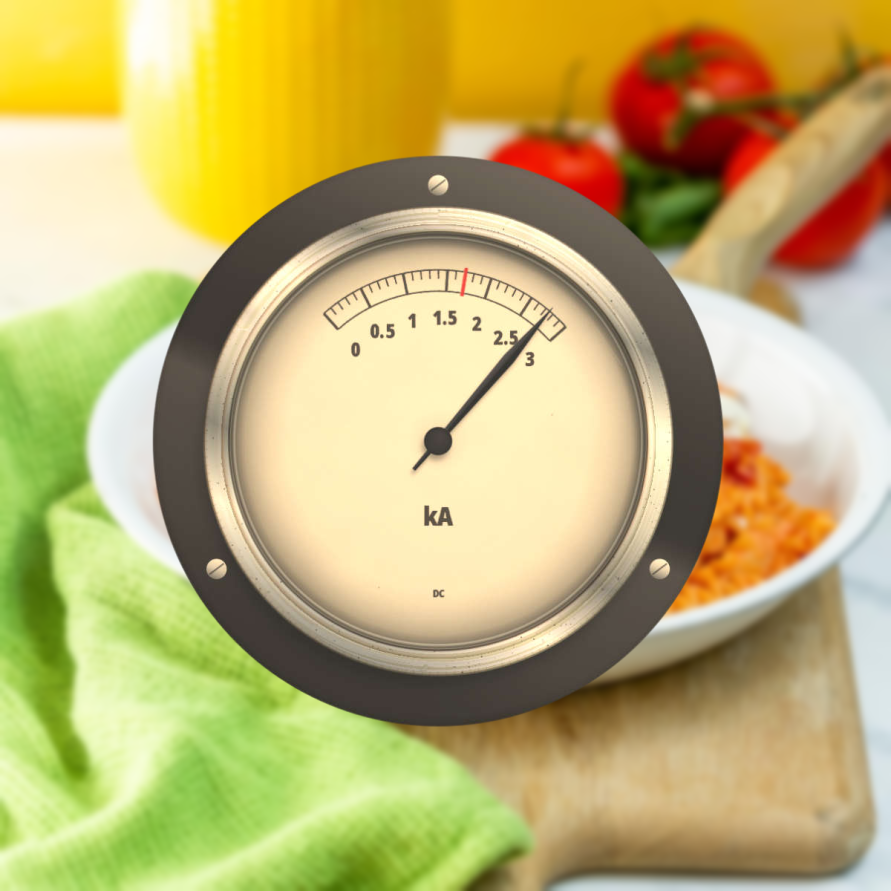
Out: kA 2.75
